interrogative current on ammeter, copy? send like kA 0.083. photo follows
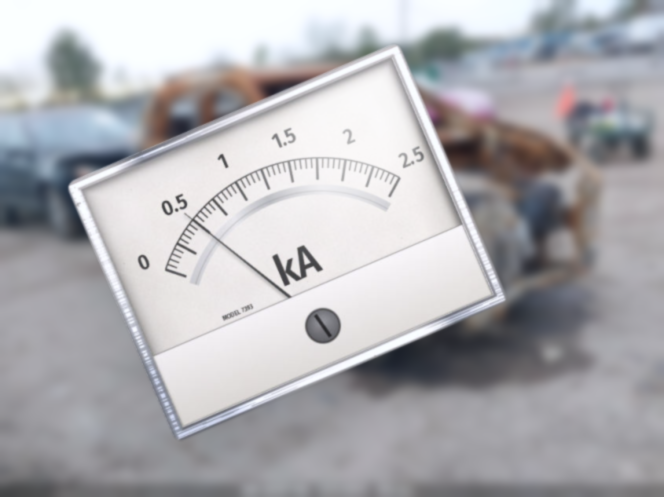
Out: kA 0.5
